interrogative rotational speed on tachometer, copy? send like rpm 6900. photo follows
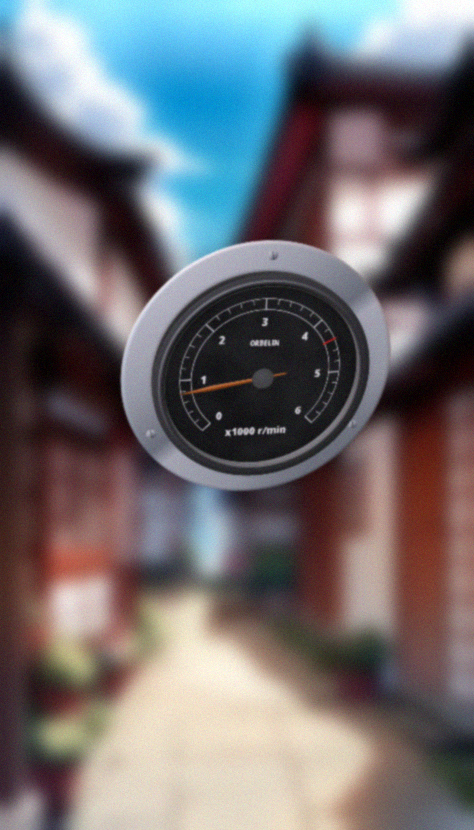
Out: rpm 800
